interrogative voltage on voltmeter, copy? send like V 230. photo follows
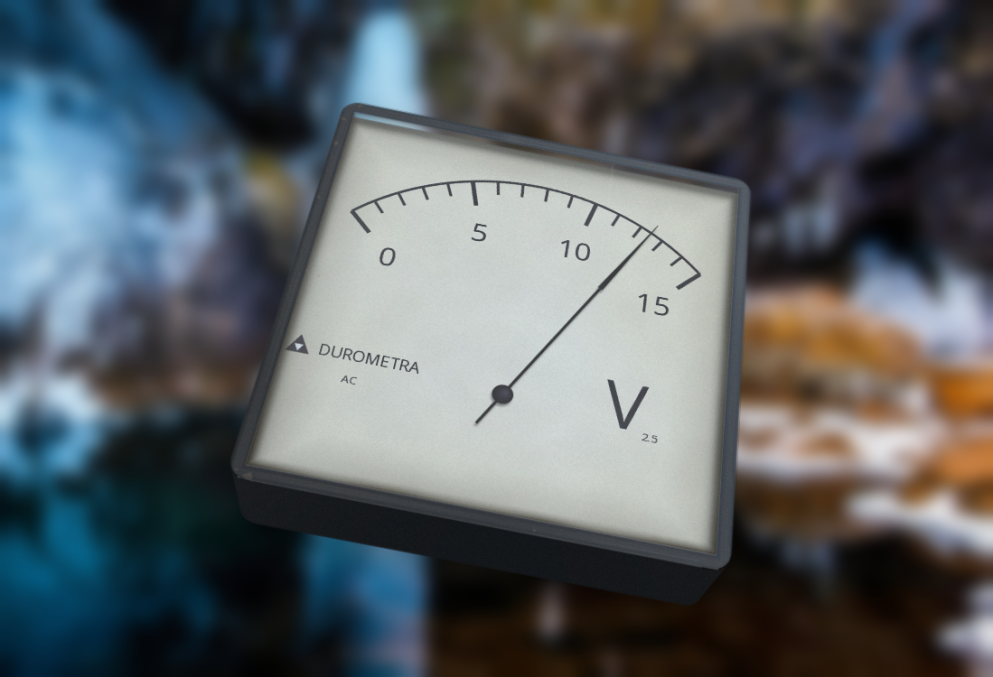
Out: V 12.5
